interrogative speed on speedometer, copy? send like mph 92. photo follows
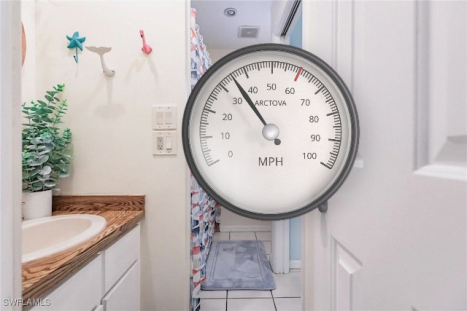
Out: mph 35
